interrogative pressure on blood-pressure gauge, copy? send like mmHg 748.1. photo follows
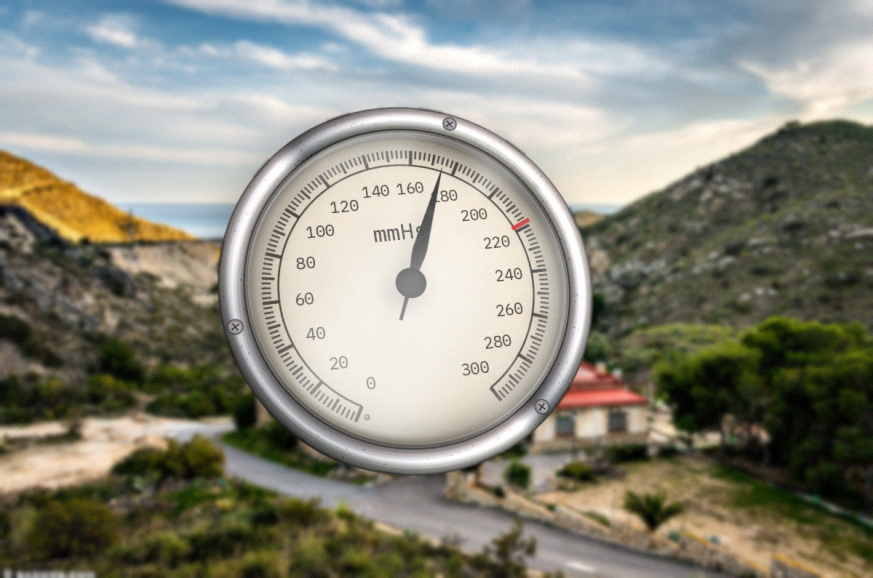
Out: mmHg 174
